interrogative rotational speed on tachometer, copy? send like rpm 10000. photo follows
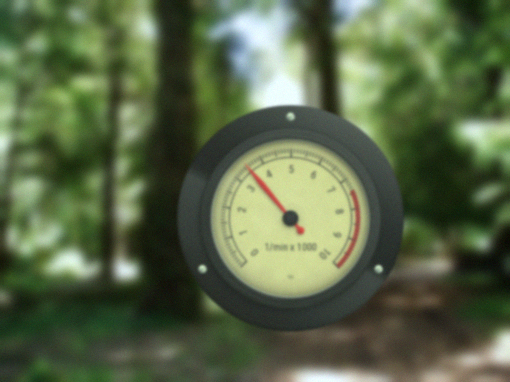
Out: rpm 3500
